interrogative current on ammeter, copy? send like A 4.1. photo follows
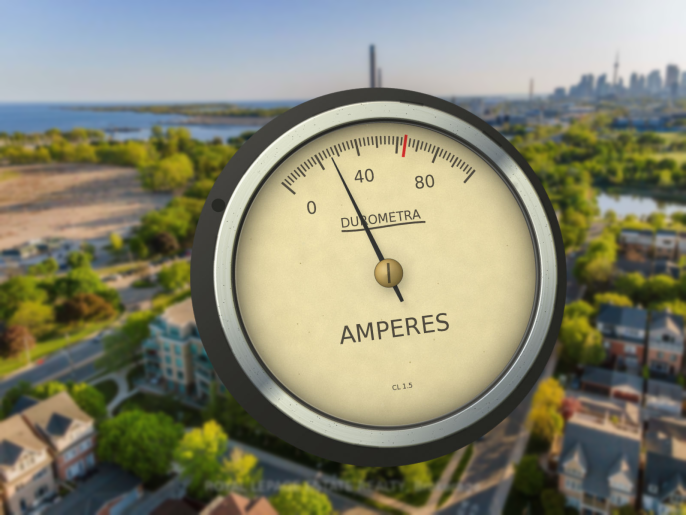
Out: A 26
